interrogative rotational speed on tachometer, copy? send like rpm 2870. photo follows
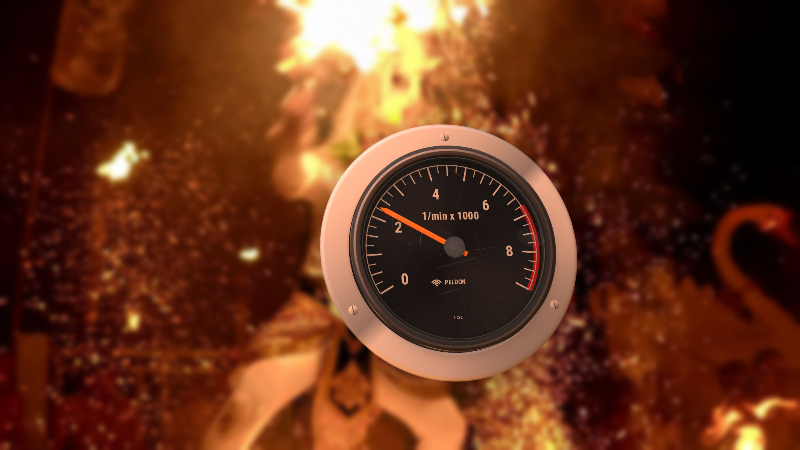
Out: rpm 2250
